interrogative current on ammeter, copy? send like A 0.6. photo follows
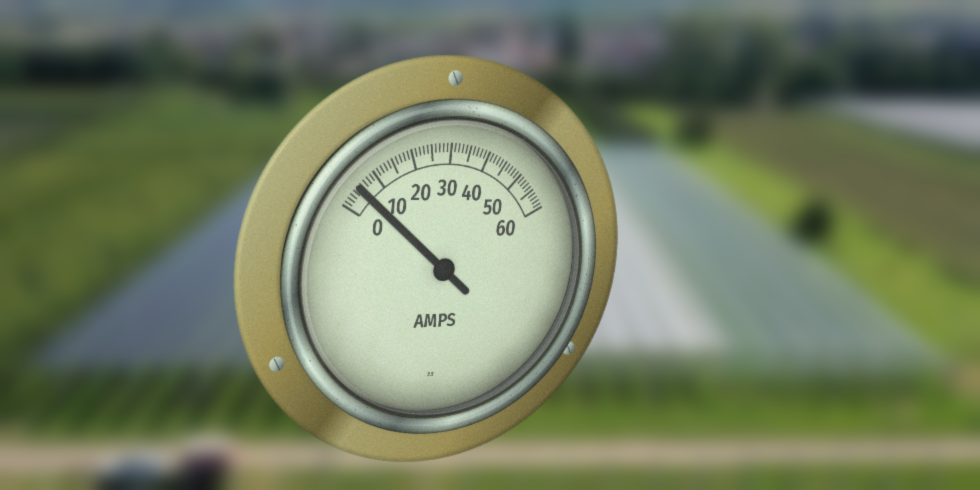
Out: A 5
